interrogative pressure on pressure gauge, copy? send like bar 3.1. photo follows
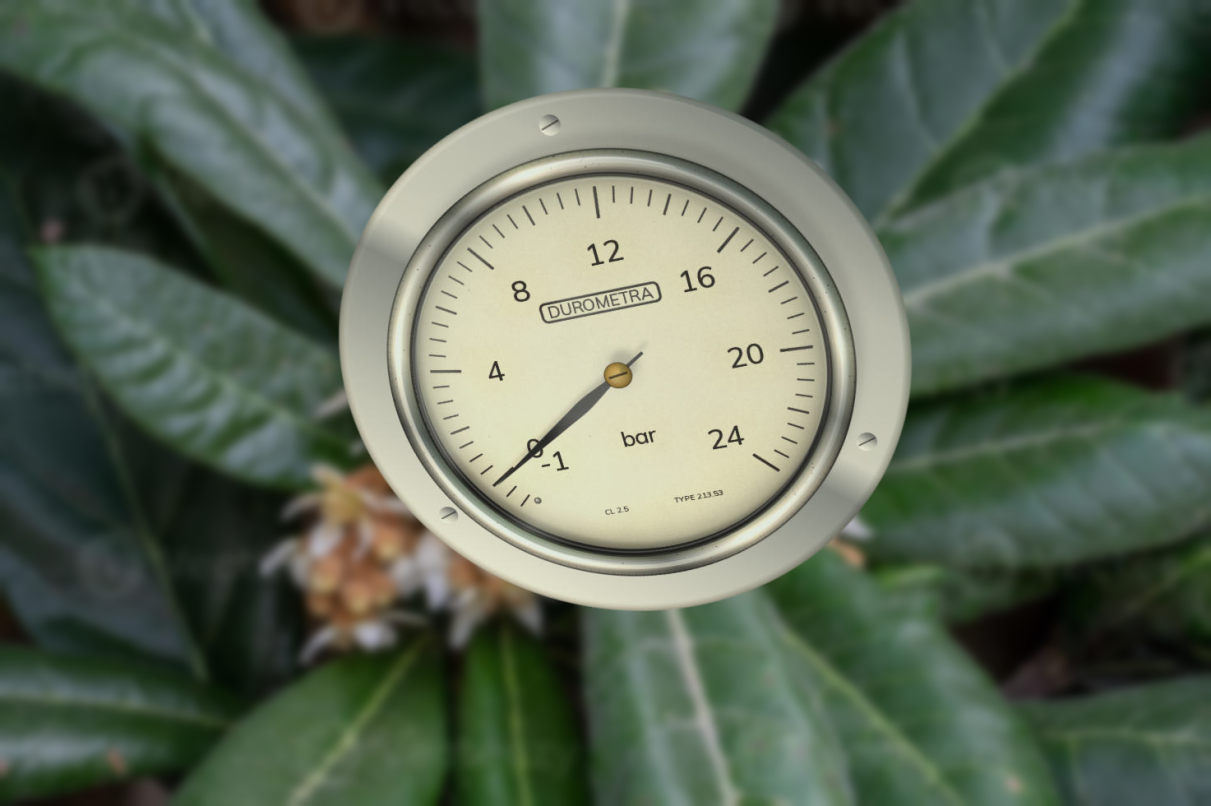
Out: bar 0
